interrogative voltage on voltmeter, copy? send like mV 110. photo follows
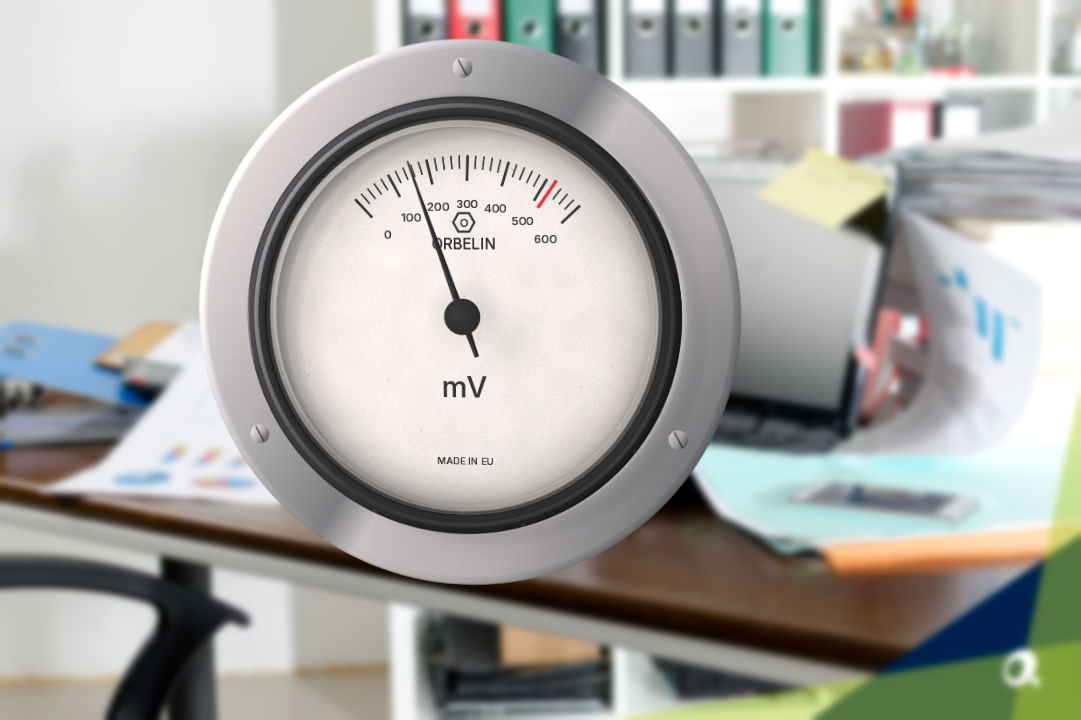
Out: mV 160
